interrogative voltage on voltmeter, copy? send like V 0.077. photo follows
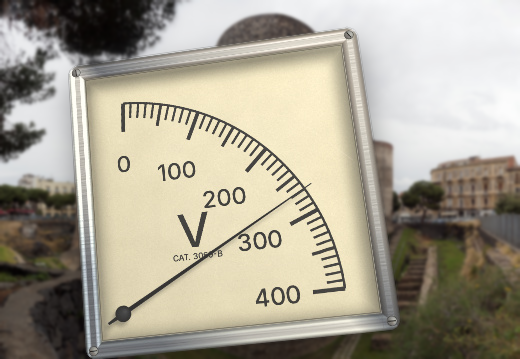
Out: V 270
